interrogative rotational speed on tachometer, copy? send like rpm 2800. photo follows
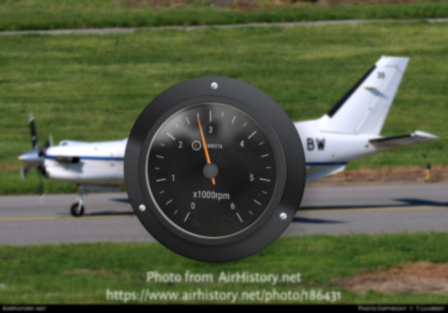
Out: rpm 2750
